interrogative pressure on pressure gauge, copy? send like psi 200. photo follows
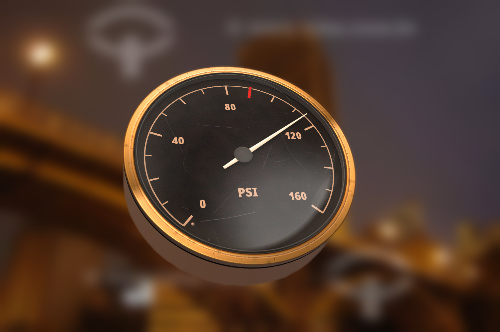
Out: psi 115
